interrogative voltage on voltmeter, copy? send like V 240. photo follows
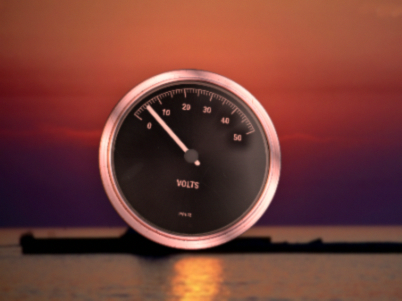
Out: V 5
